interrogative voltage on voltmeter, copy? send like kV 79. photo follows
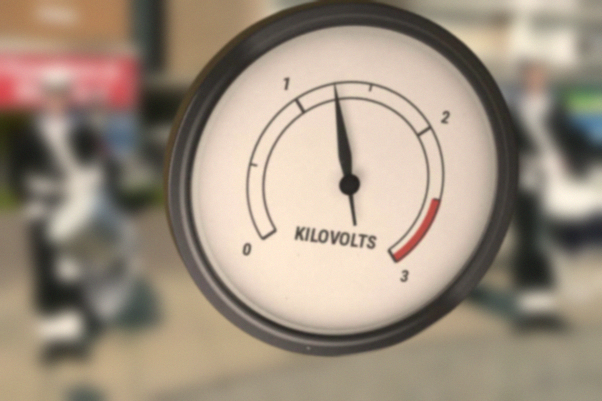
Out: kV 1.25
